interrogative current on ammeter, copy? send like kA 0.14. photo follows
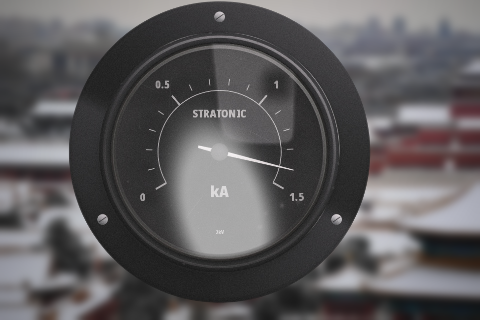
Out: kA 1.4
